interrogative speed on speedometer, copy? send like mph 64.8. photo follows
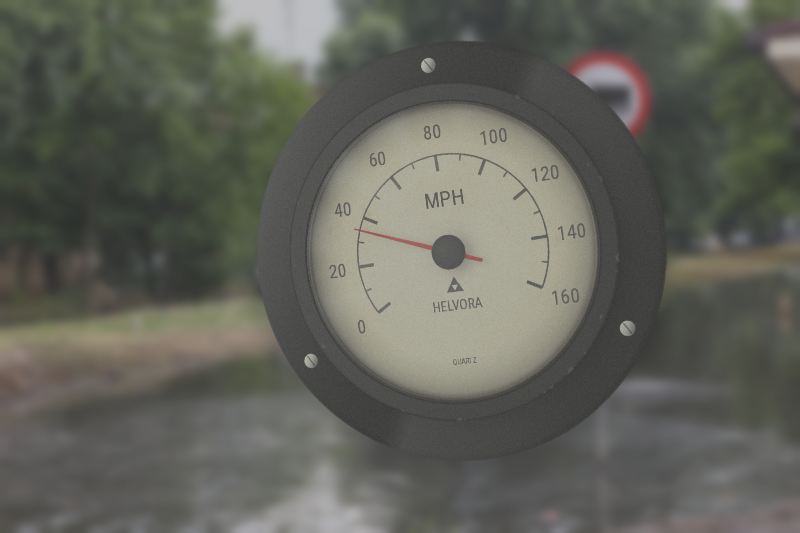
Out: mph 35
